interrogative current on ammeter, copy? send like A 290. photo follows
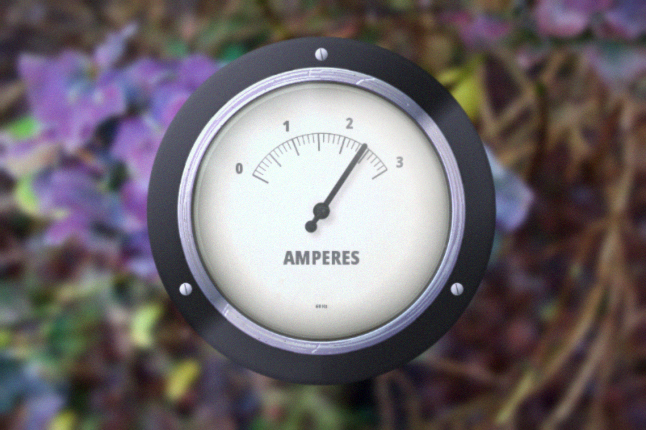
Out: A 2.4
